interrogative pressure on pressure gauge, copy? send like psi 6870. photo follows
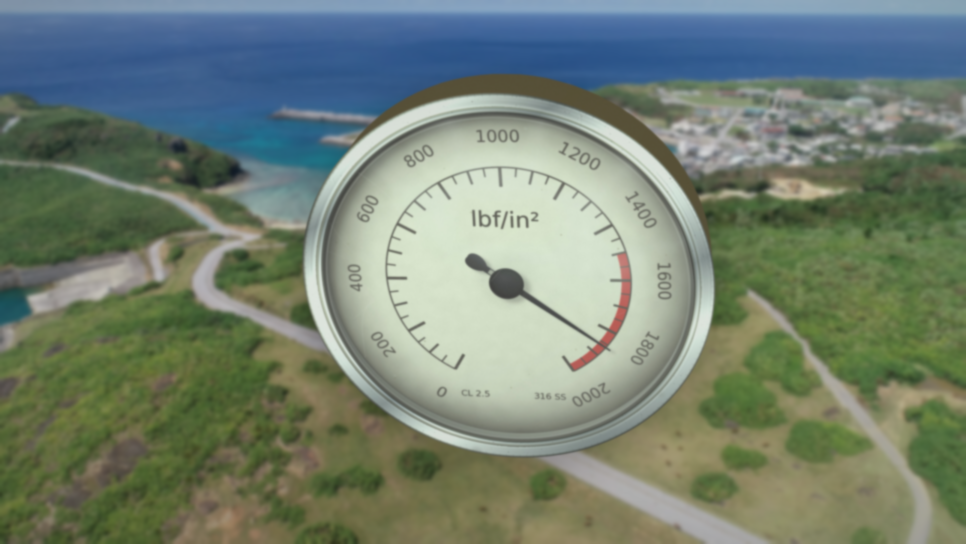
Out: psi 1850
